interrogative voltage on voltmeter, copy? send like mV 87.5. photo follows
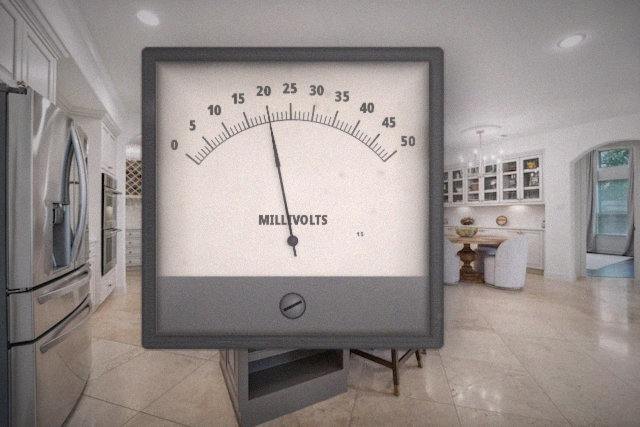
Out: mV 20
